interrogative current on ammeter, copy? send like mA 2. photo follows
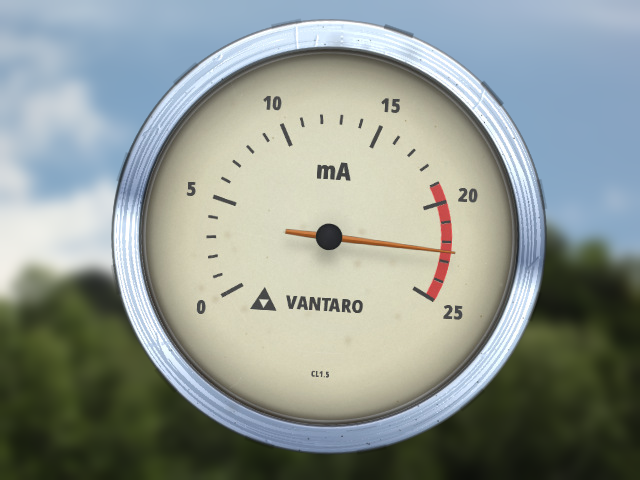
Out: mA 22.5
